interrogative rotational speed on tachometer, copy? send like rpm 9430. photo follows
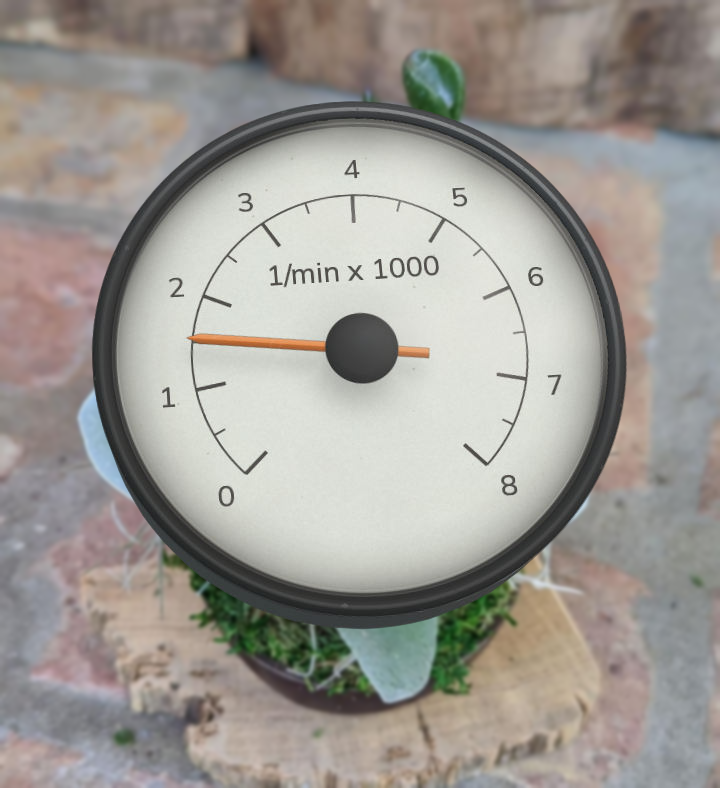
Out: rpm 1500
